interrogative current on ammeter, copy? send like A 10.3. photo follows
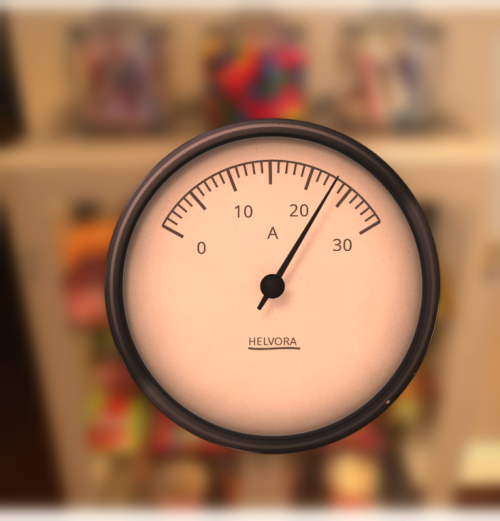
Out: A 23
